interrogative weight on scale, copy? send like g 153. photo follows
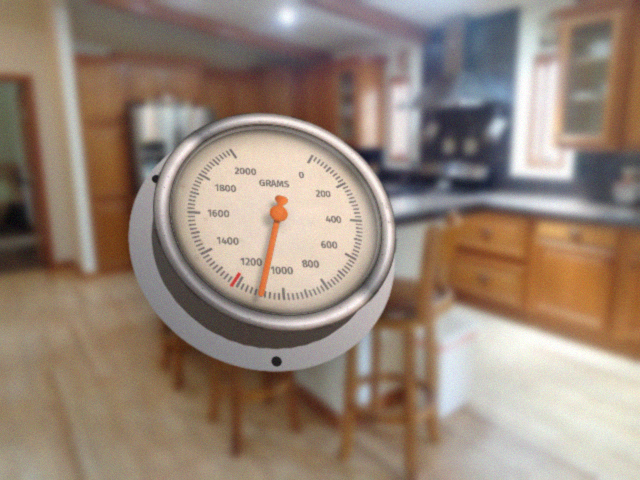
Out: g 1100
